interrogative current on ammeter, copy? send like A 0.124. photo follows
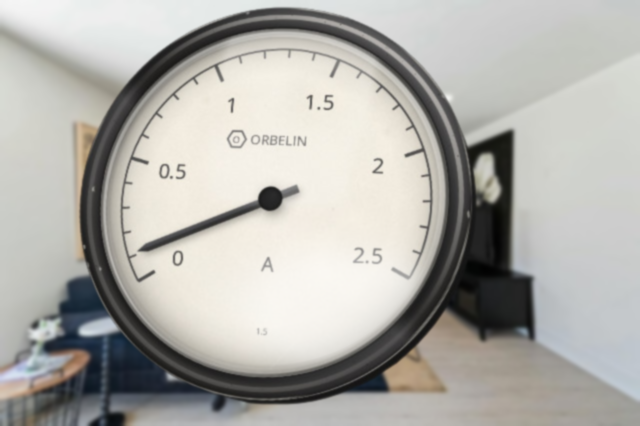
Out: A 0.1
